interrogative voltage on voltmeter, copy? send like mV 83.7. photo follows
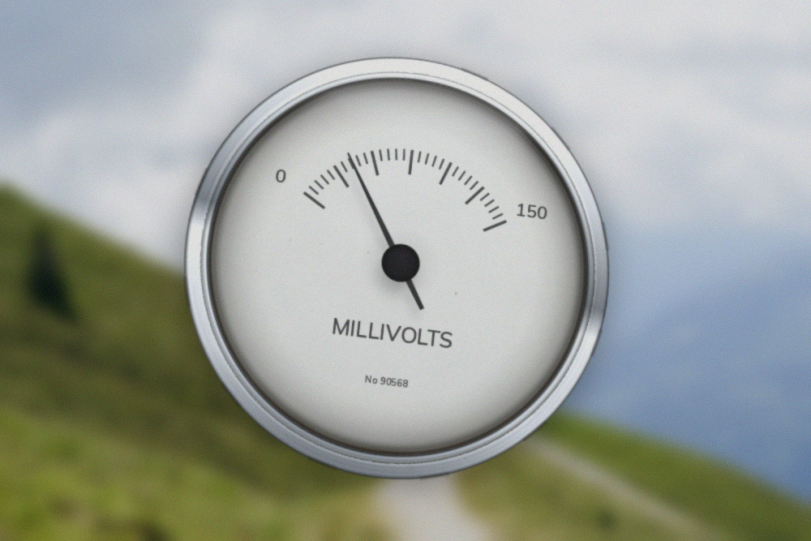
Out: mV 35
